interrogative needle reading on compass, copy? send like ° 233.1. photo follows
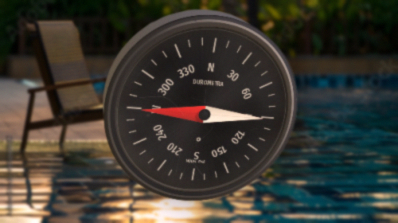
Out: ° 270
